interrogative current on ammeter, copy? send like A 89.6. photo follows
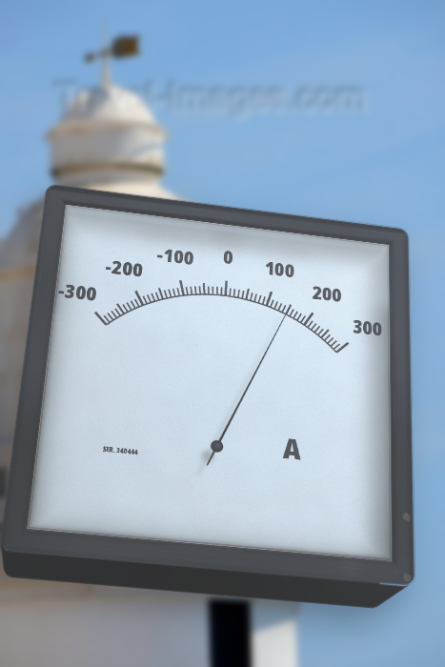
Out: A 150
